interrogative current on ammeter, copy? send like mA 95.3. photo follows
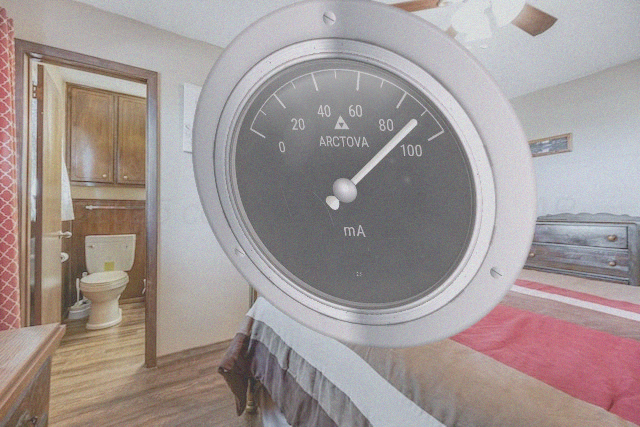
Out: mA 90
